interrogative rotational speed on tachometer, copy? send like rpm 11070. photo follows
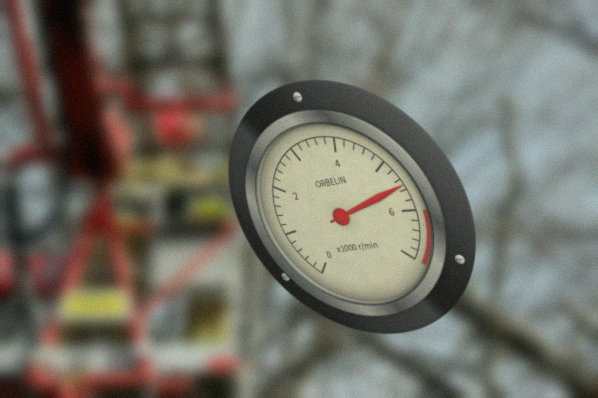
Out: rpm 5500
